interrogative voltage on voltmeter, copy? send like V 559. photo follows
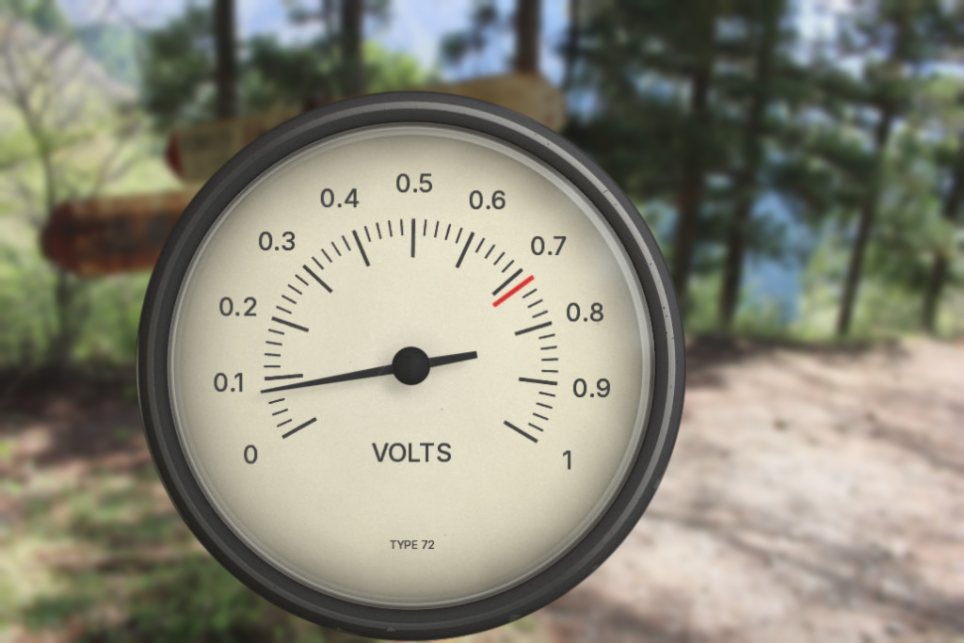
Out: V 0.08
